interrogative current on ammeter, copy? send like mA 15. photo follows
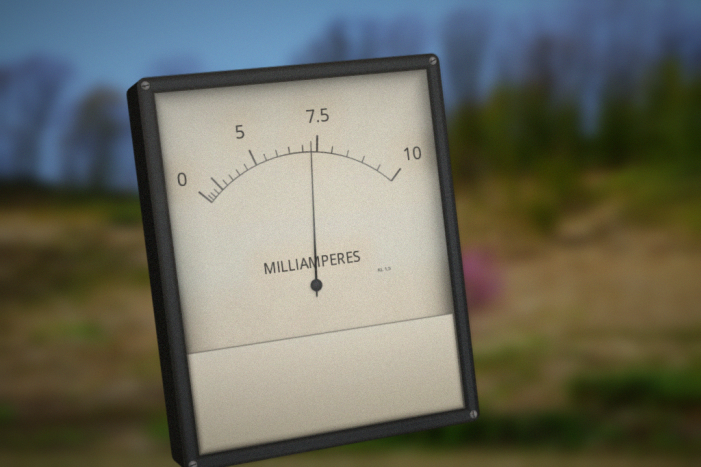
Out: mA 7.25
